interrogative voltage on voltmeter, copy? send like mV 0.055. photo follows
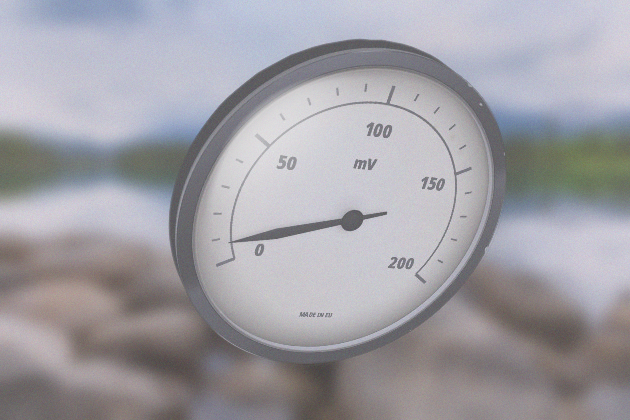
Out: mV 10
